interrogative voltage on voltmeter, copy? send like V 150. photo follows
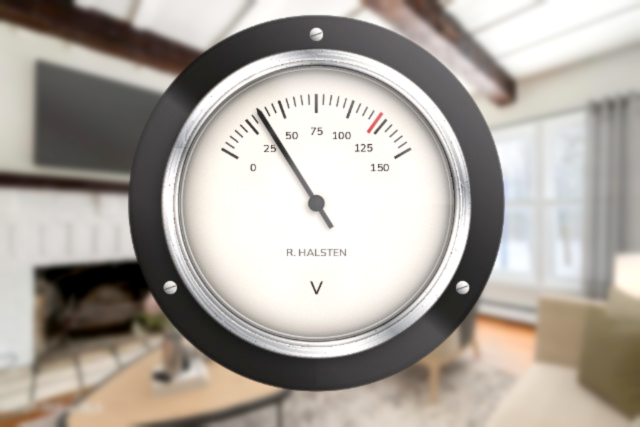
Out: V 35
